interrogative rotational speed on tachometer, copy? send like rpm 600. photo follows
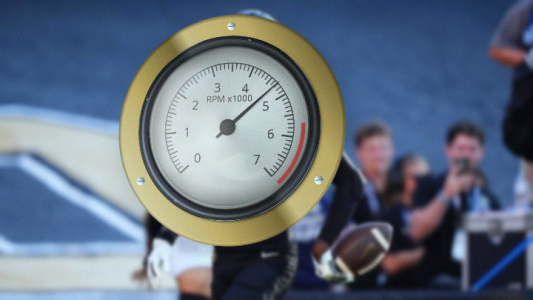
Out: rpm 4700
